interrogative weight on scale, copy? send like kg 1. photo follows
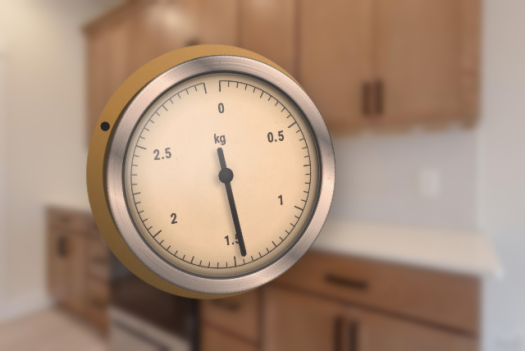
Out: kg 1.45
